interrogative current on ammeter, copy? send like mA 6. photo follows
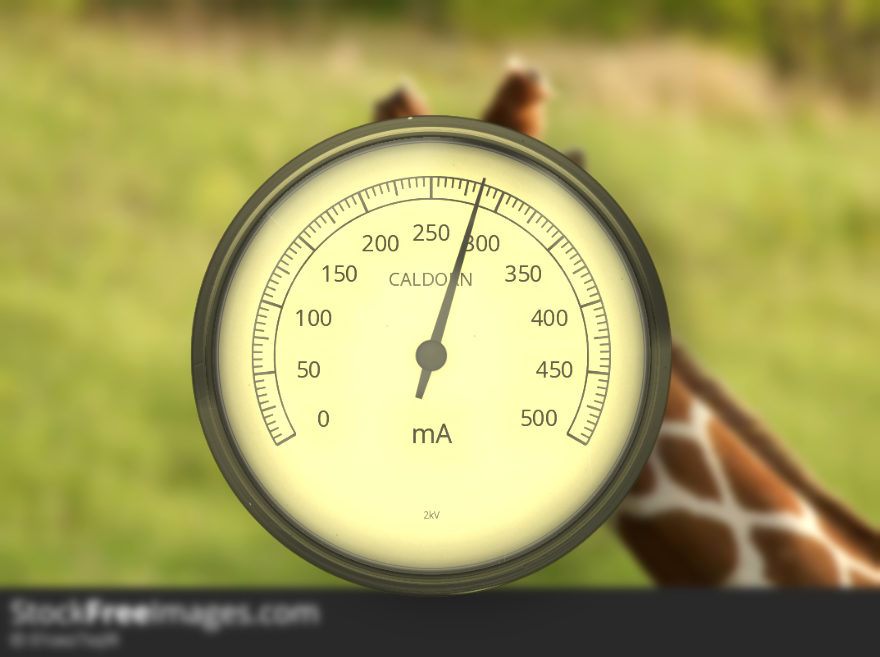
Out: mA 285
